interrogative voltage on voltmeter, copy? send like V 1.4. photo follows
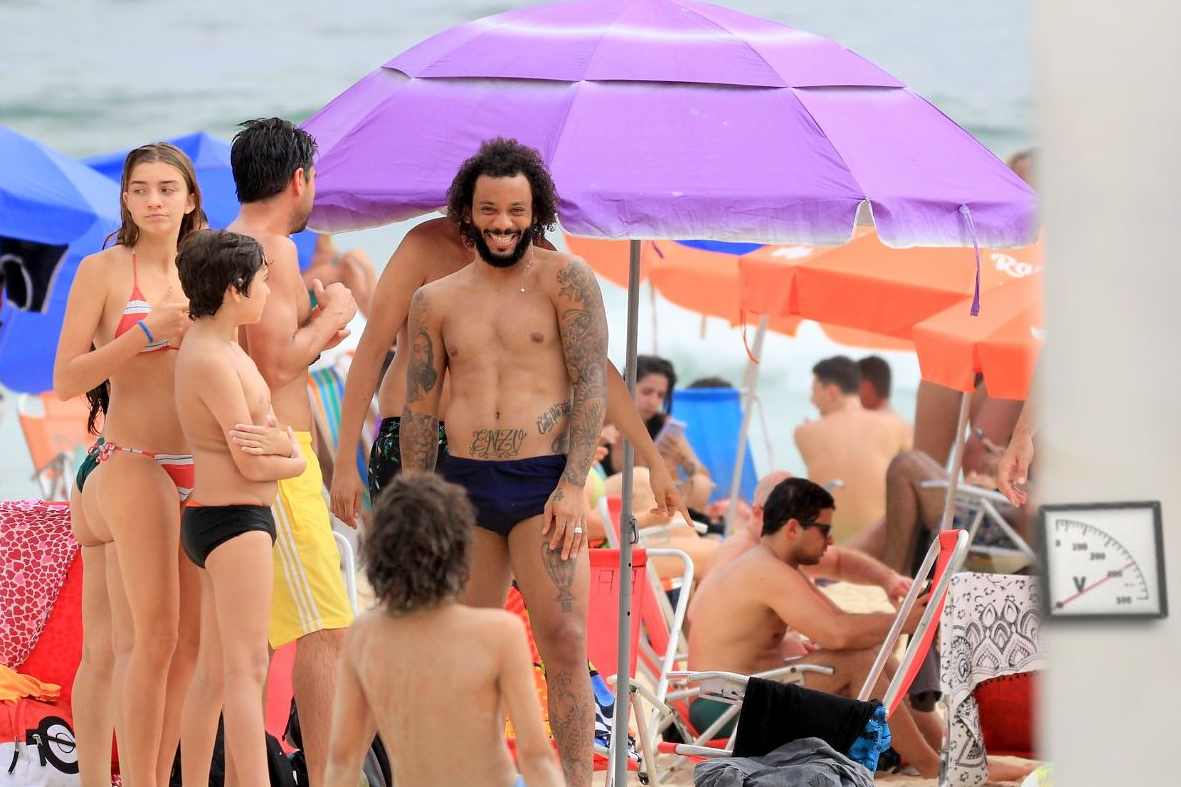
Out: V 400
